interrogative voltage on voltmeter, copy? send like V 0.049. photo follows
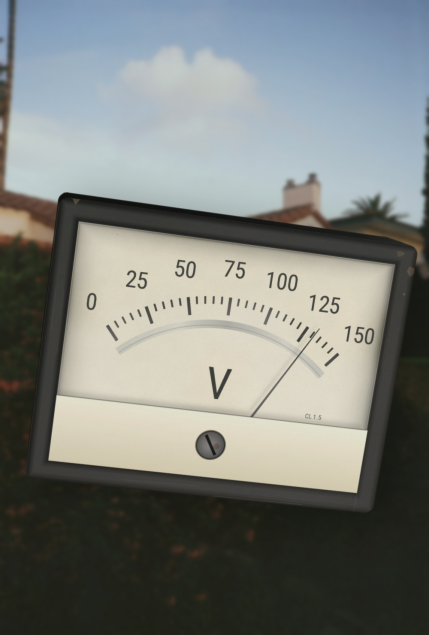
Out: V 130
